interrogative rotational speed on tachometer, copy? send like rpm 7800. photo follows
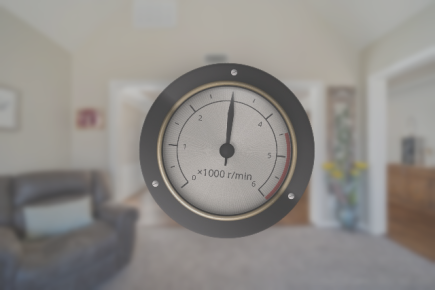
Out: rpm 3000
